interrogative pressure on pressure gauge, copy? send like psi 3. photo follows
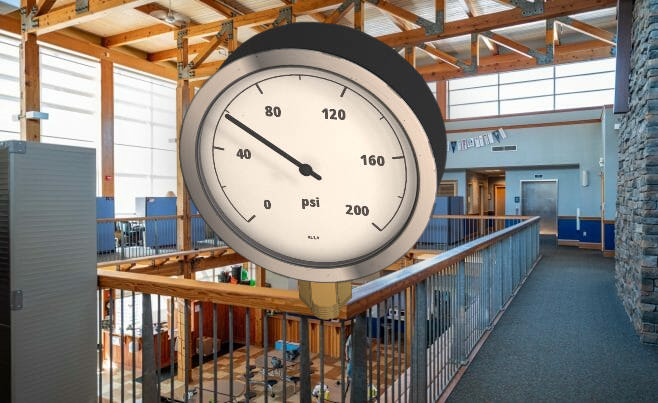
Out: psi 60
